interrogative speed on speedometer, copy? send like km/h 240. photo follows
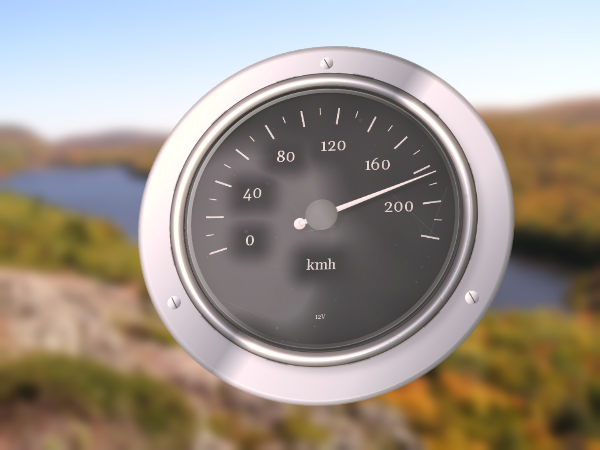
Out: km/h 185
